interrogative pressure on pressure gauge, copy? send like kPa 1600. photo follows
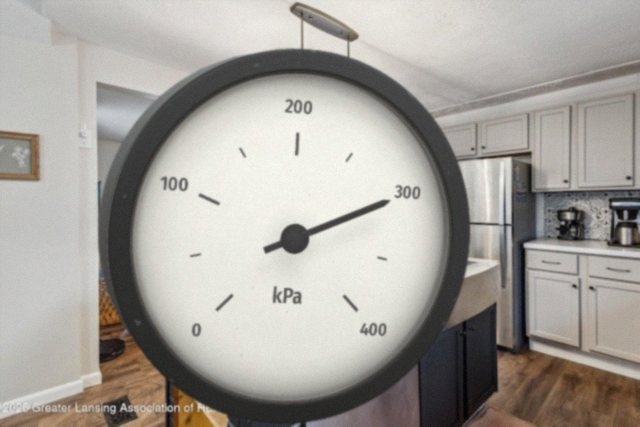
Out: kPa 300
